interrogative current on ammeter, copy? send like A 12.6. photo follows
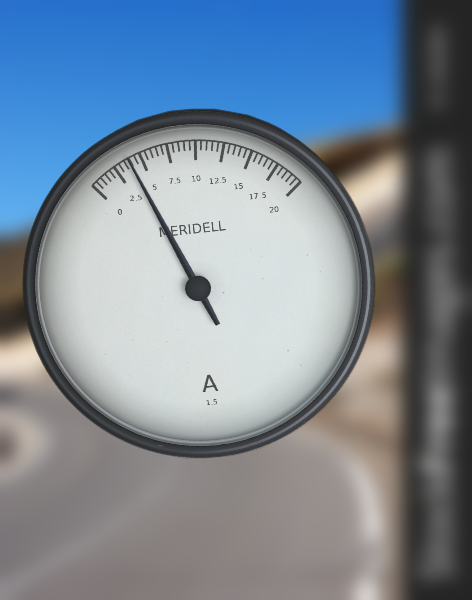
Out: A 4
